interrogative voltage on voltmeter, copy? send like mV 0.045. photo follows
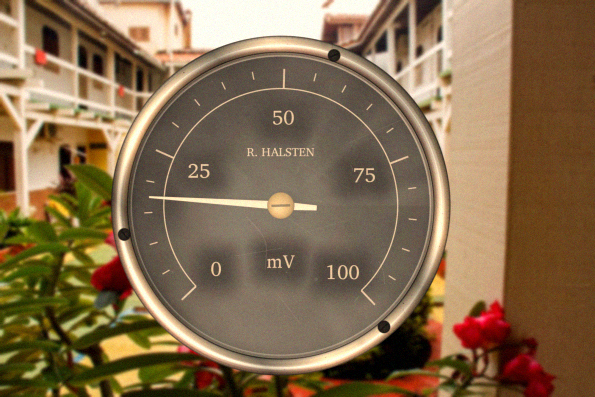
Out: mV 17.5
